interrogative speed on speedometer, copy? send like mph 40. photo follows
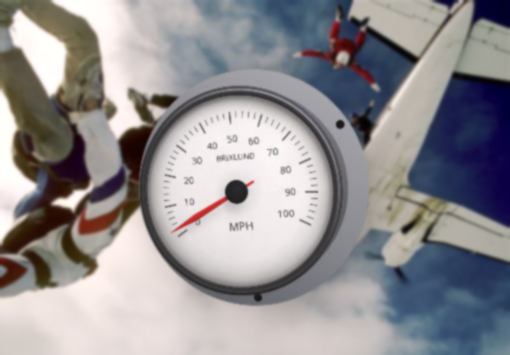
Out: mph 2
